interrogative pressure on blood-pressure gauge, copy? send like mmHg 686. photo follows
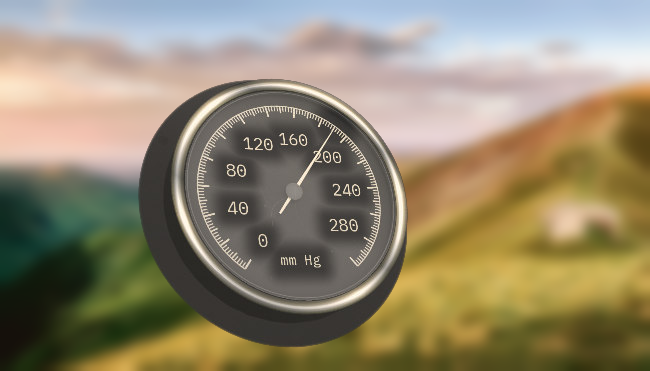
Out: mmHg 190
